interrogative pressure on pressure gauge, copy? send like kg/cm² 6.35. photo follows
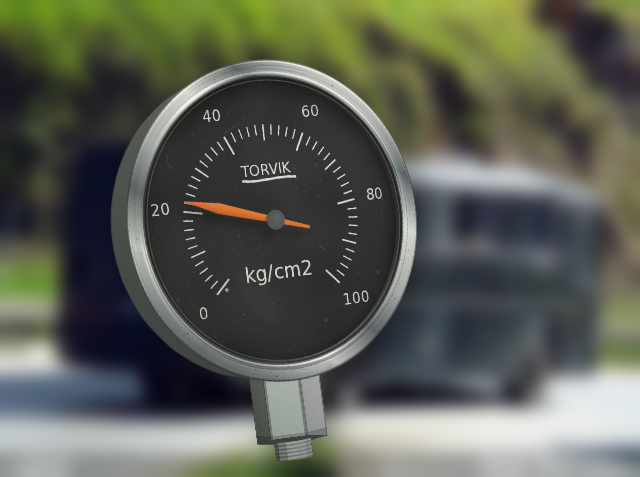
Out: kg/cm² 22
